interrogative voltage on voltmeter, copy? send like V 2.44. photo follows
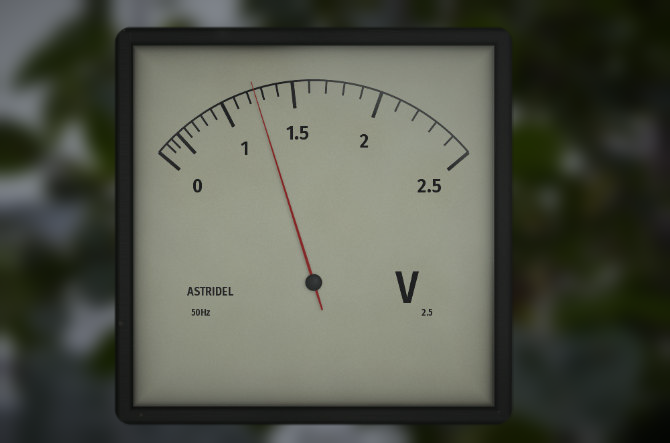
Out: V 1.25
